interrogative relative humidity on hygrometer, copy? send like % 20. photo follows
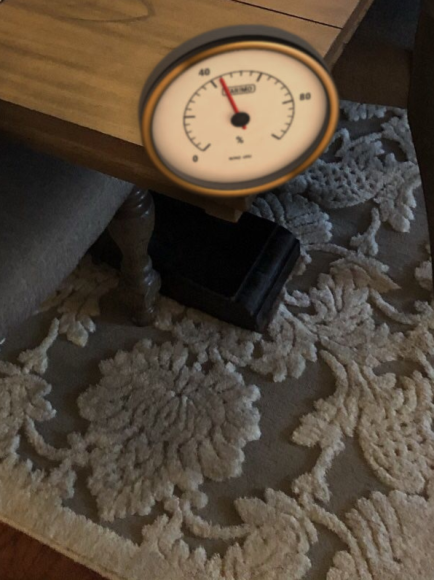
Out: % 44
